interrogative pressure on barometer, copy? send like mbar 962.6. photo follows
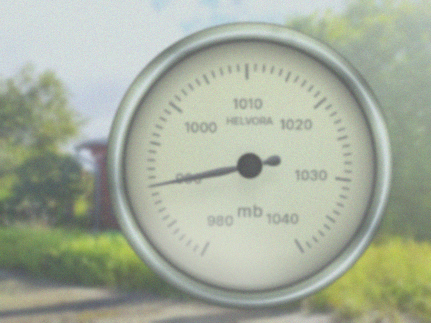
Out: mbar 990
